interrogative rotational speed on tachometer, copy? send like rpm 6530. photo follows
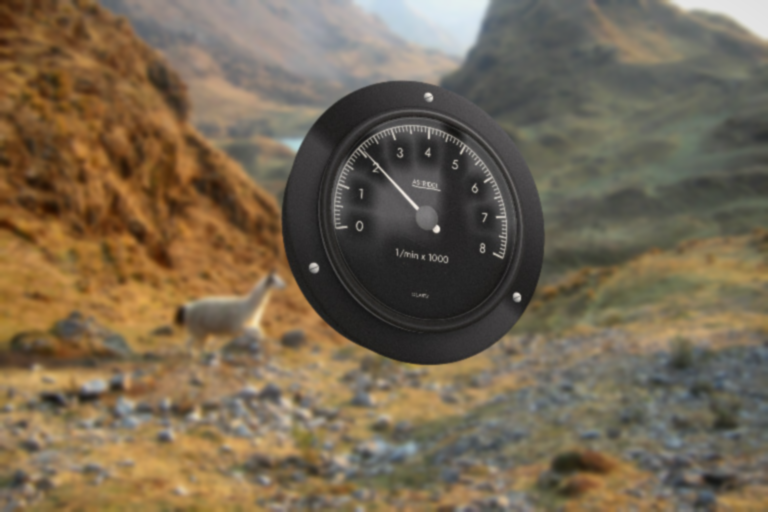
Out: rpm 2000
